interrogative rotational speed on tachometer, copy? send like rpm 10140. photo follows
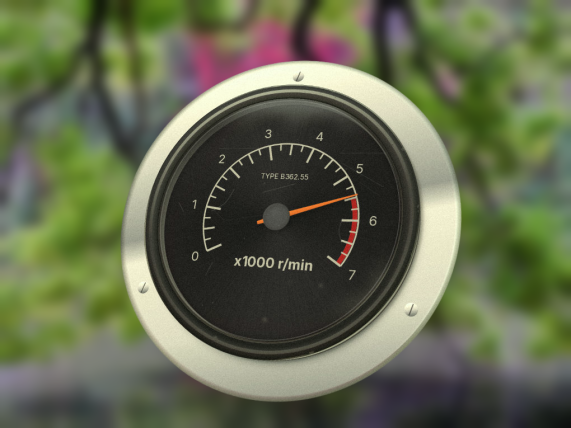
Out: rpm 5500
